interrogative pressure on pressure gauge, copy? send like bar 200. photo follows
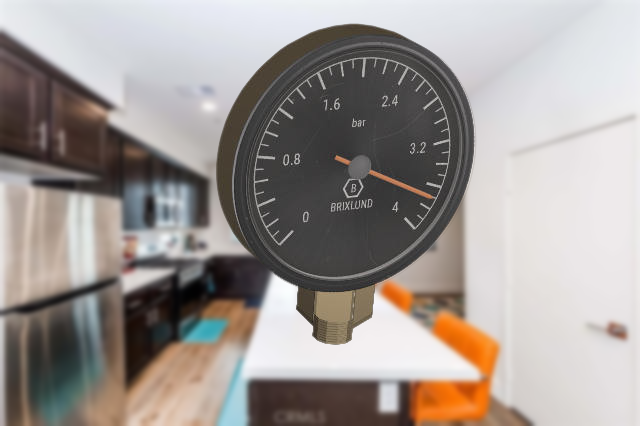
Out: bar 3.7
